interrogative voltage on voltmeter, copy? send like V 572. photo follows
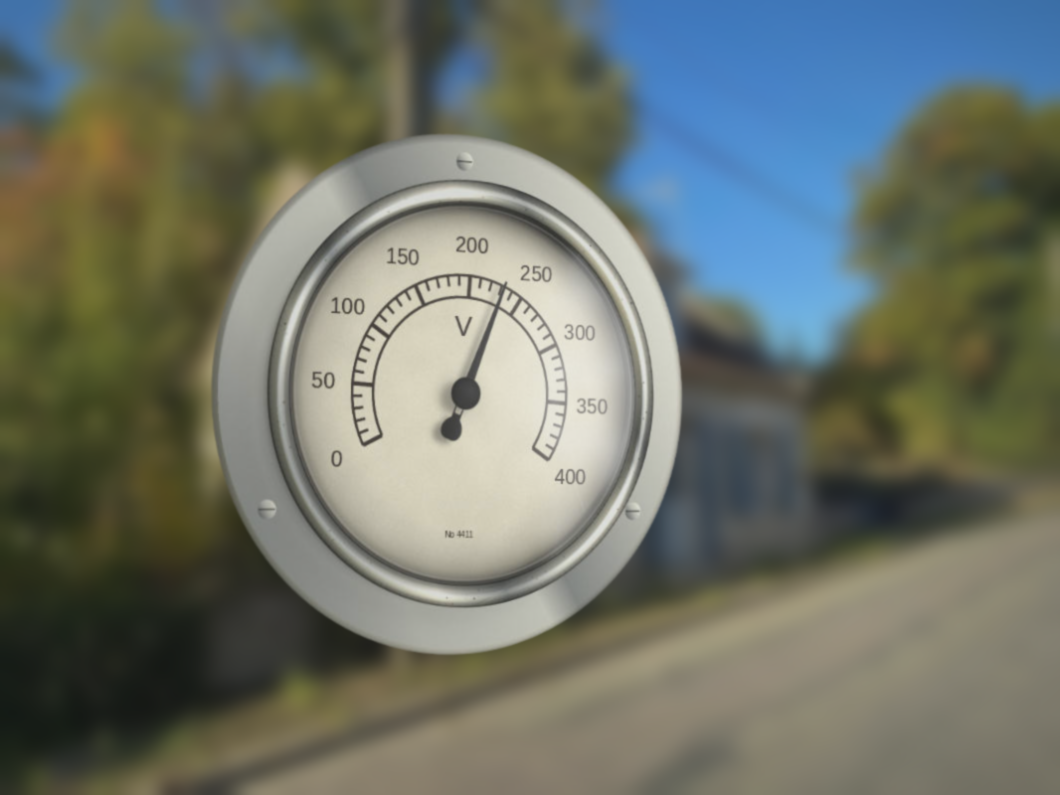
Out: V 230
